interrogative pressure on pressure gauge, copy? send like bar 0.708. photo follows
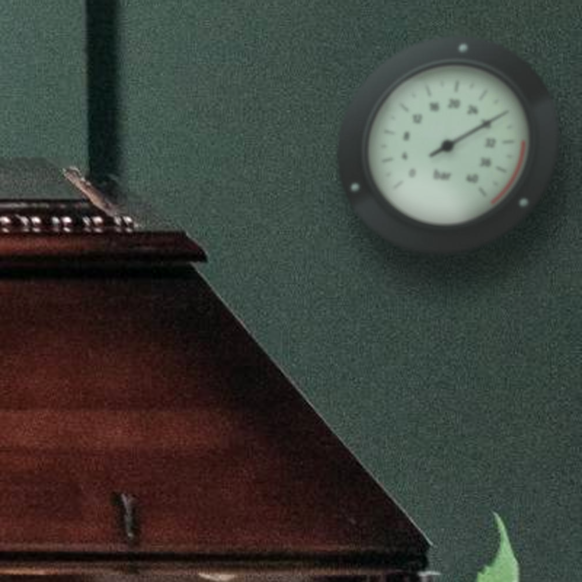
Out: bar 28
